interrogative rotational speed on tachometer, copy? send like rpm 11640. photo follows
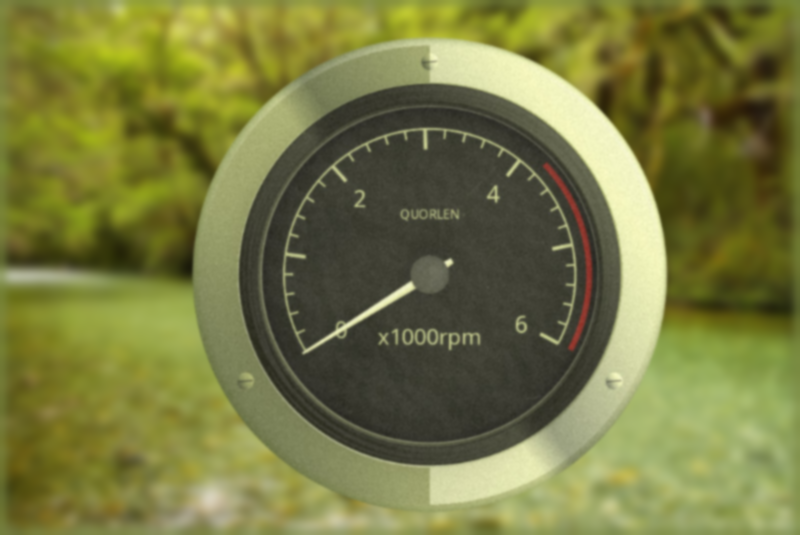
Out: rpm 0
